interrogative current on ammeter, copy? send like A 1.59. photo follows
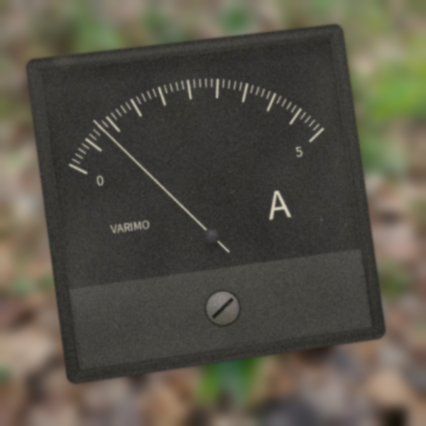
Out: A 0.8
